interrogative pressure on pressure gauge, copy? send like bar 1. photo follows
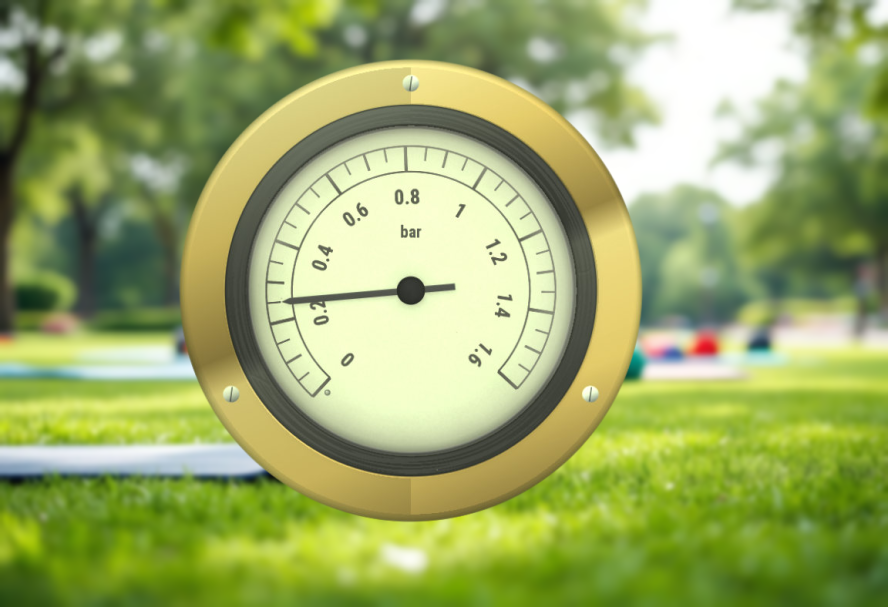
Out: bar 0.25
